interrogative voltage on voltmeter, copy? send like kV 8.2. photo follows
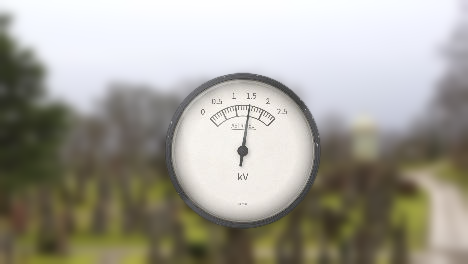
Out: kV 1.5
